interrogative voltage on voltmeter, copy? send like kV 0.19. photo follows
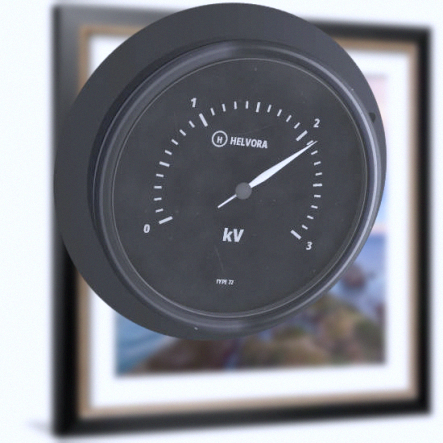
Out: kV 2.1
